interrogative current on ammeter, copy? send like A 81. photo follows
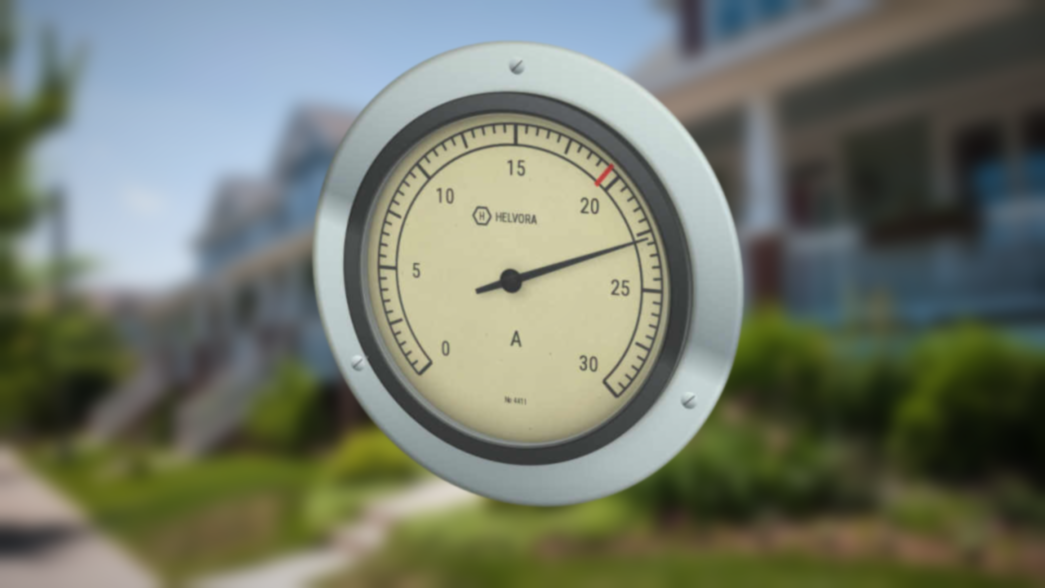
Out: A 22.75
